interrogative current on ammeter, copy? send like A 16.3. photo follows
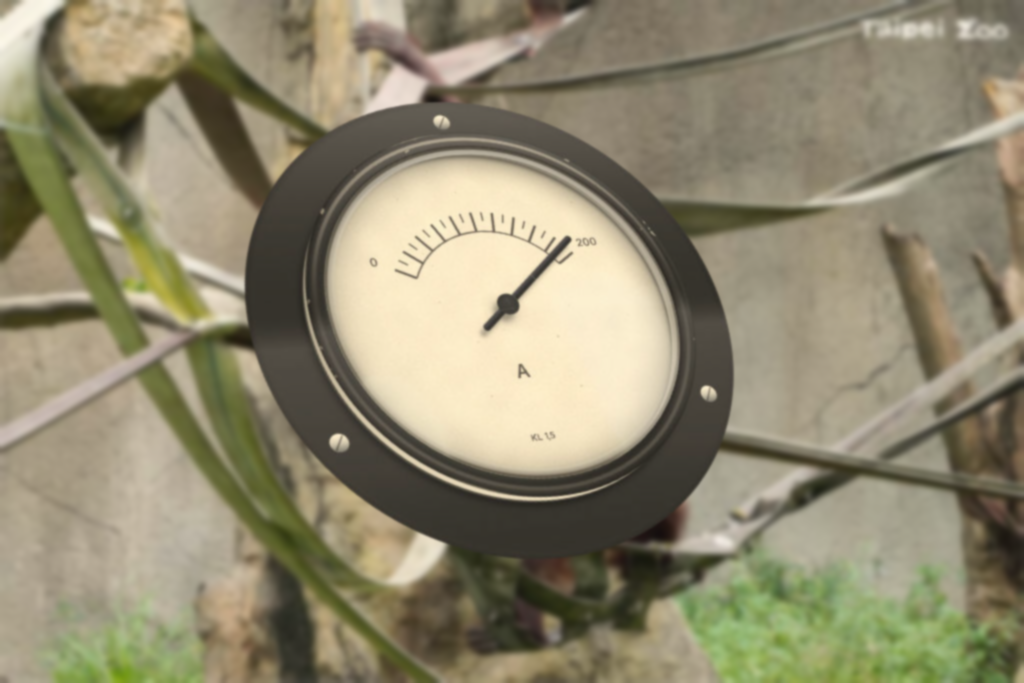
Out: A 190
